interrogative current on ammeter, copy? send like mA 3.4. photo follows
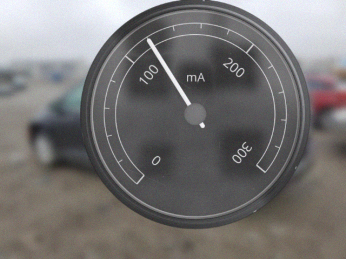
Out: mA 120
